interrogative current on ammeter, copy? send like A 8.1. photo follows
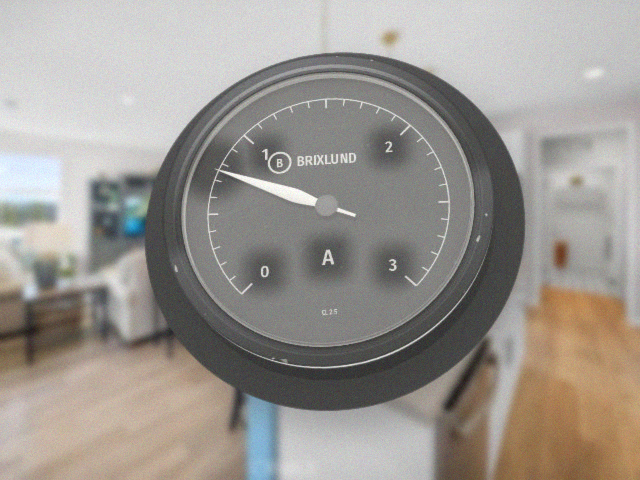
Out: A 0.75
